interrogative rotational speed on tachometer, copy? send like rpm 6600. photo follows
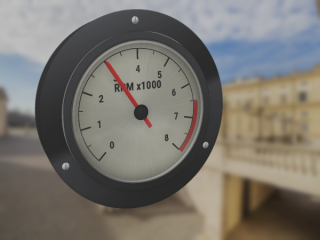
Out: rpm 3000
